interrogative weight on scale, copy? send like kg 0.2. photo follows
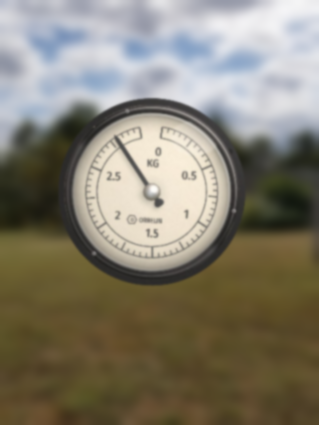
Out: kg 2.8
